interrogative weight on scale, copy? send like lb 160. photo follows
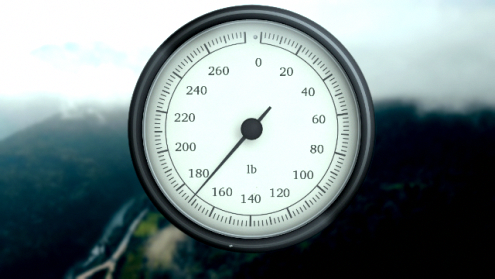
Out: lb 172
